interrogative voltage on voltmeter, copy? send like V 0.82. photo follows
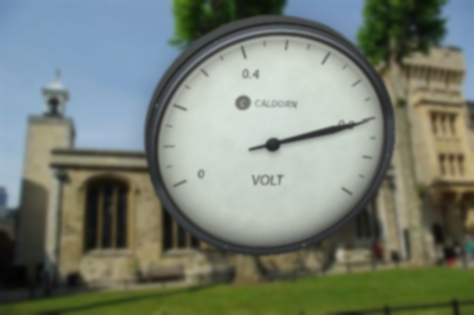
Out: V 0.8
